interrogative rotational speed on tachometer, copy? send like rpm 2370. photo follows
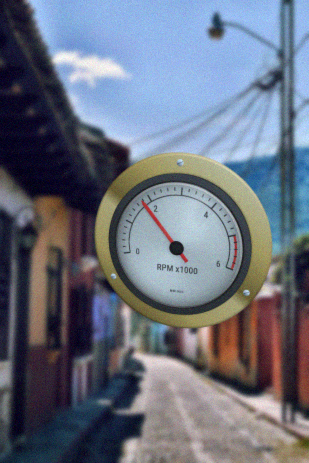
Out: rpm 1800
